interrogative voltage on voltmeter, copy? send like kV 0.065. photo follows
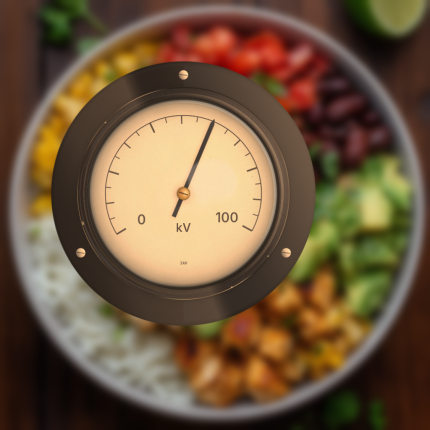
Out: kV 60
